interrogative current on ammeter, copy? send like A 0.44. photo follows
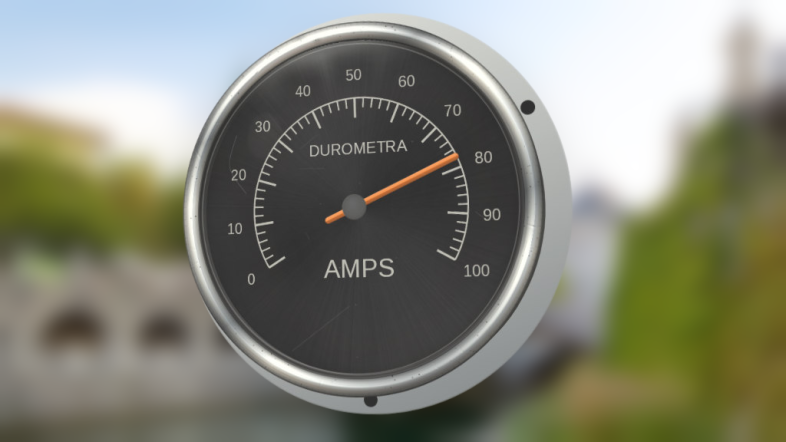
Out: A 78
